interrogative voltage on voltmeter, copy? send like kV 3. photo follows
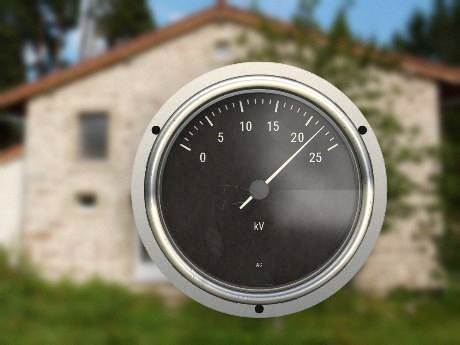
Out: kV 22
